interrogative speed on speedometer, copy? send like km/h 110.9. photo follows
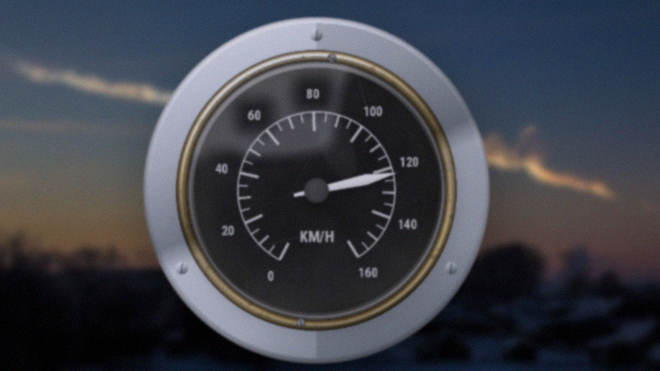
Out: km/h 122.5
